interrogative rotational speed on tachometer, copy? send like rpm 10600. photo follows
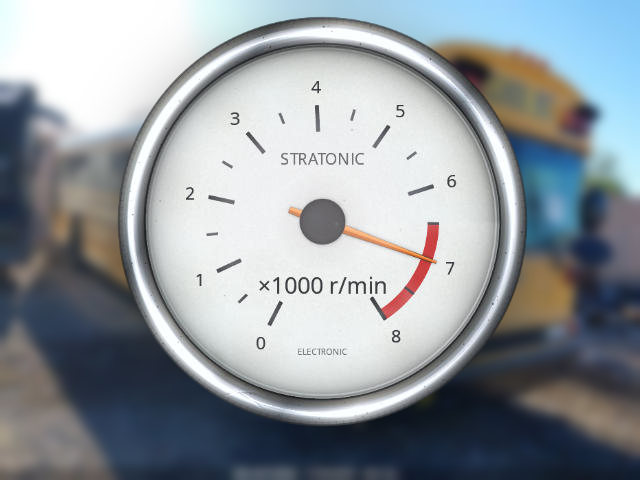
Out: rpm 7000
